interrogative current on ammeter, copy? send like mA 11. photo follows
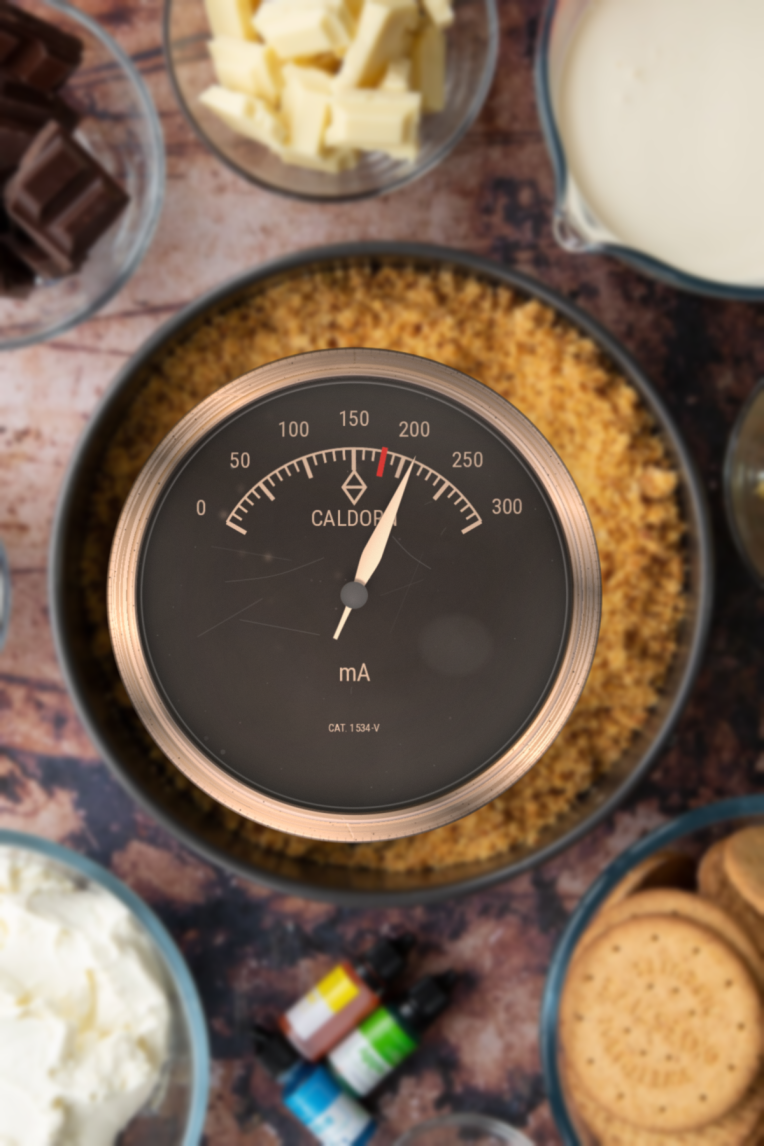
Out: mA 210
